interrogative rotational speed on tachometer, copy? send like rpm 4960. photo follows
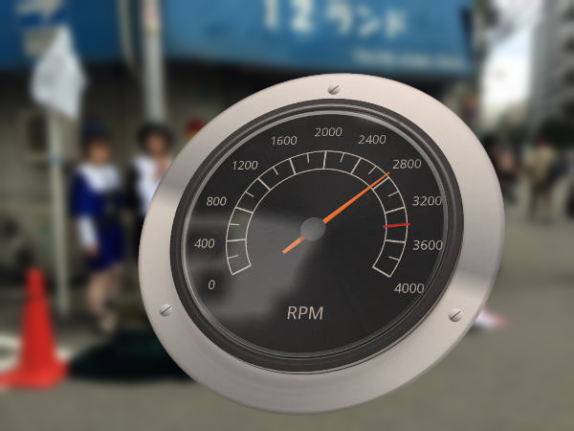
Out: rpm 2800
